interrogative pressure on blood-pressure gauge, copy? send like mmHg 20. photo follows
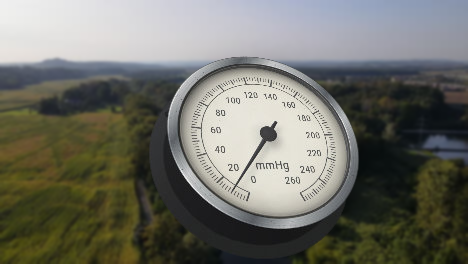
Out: mmHg 10
